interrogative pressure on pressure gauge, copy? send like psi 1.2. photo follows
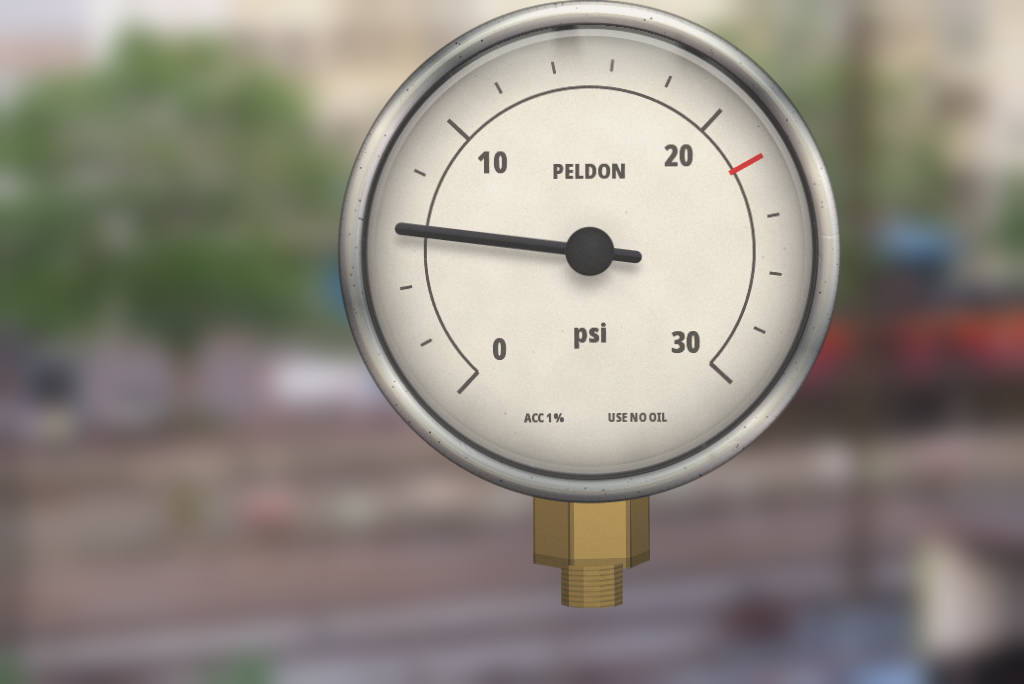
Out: psi 6
